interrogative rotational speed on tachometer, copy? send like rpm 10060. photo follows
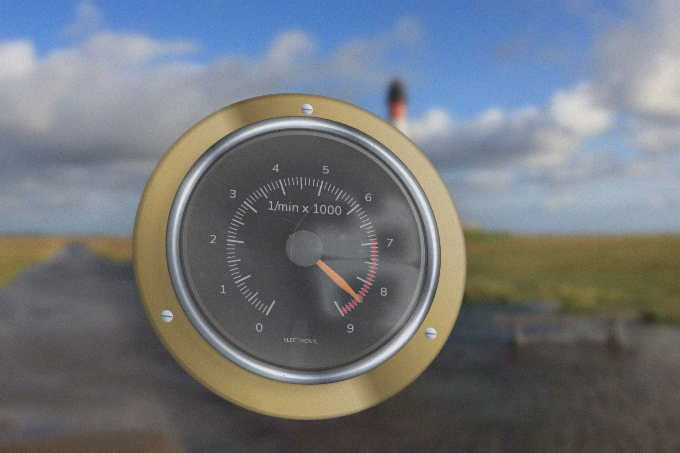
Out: rpm 8500
